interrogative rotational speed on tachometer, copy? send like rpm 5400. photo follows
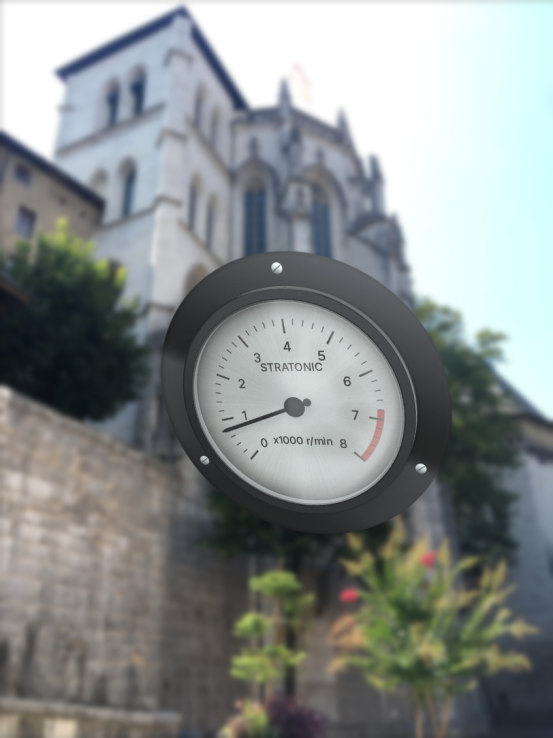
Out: rpm 800
